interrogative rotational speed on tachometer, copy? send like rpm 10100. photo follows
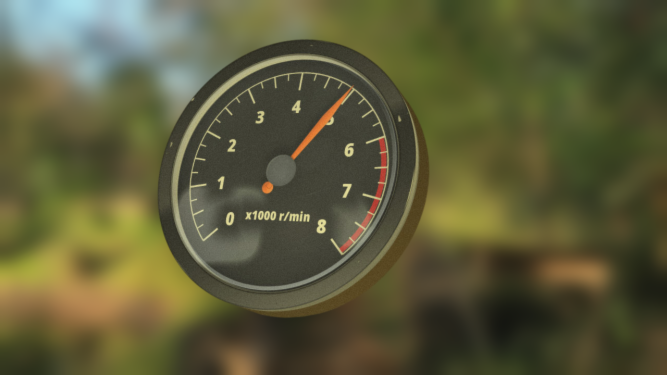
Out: rpm 5000
